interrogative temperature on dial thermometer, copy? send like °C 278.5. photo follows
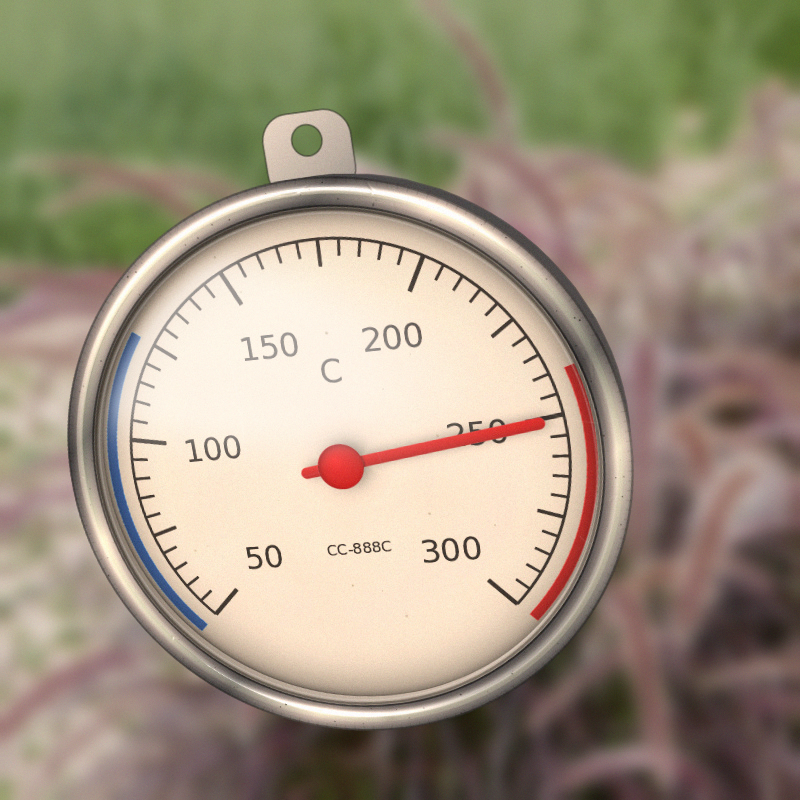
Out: °C 250
